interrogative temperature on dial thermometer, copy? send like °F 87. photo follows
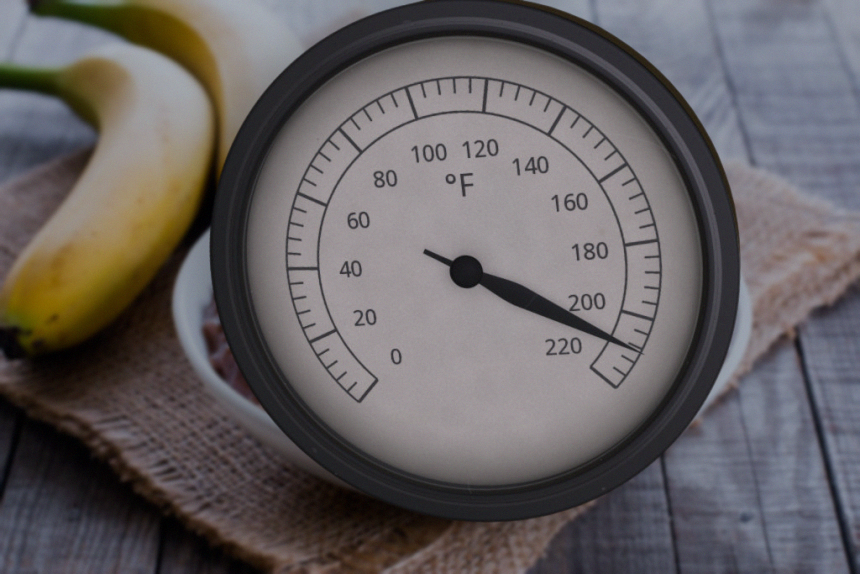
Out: °F 208
